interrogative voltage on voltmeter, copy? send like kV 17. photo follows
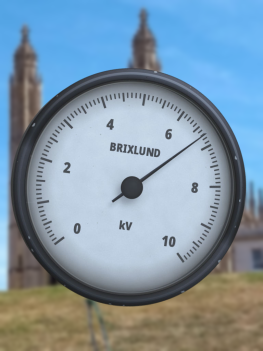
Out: kV 6.7
